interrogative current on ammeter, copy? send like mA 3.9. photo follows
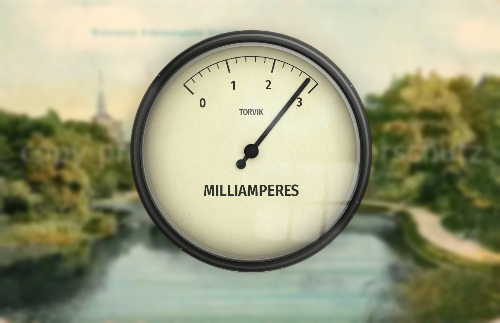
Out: mA 2.8
